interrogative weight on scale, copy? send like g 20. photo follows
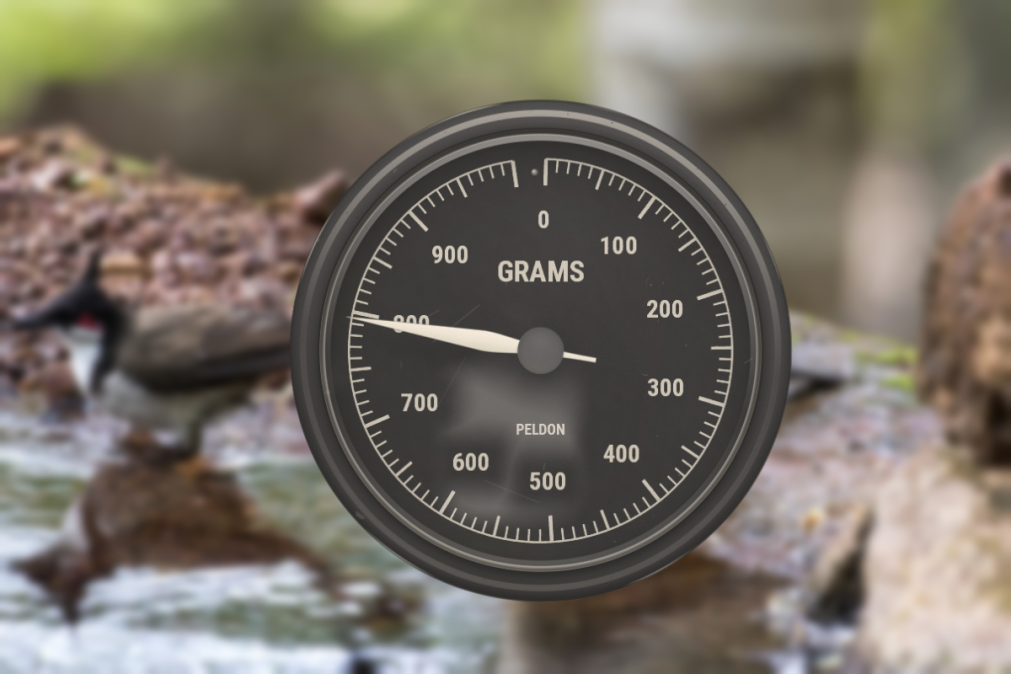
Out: g 795
